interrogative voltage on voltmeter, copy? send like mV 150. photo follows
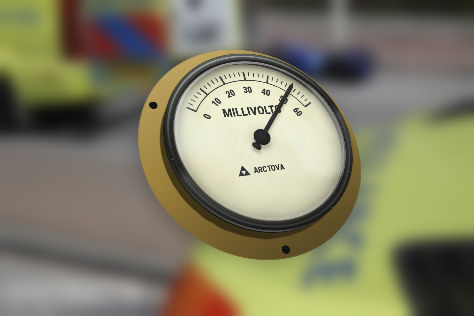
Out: mV 50
